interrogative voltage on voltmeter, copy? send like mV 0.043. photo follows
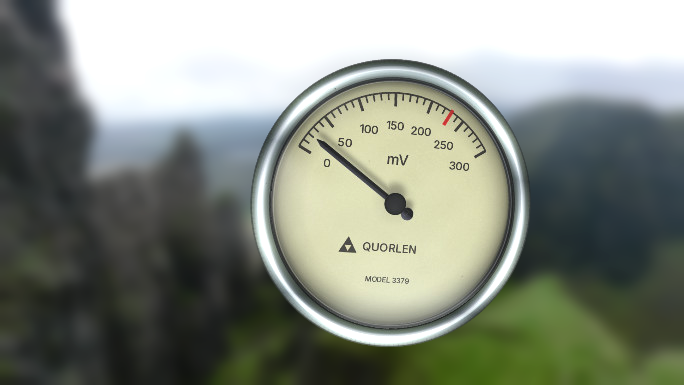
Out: mV 20
